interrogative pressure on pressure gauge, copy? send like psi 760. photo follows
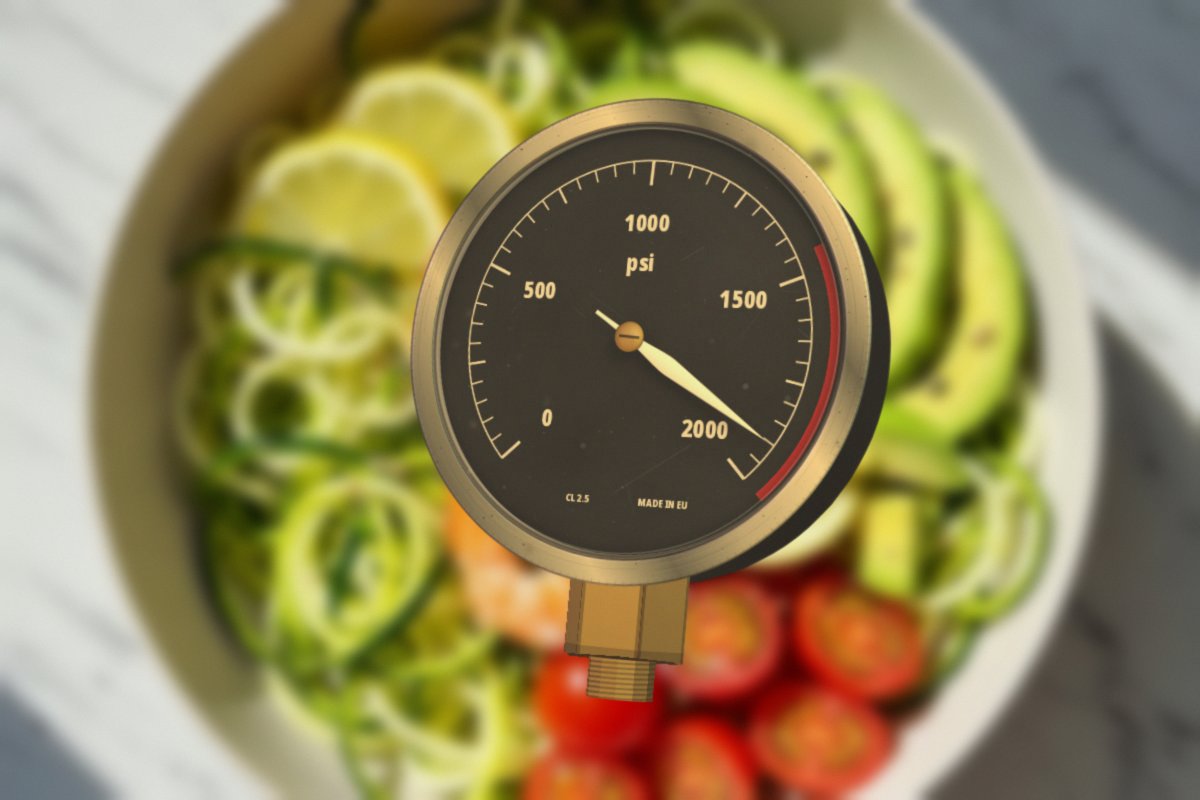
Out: psi 1900
